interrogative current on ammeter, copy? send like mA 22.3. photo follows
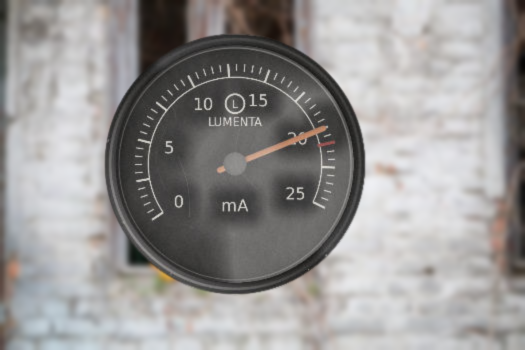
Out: mA 20
